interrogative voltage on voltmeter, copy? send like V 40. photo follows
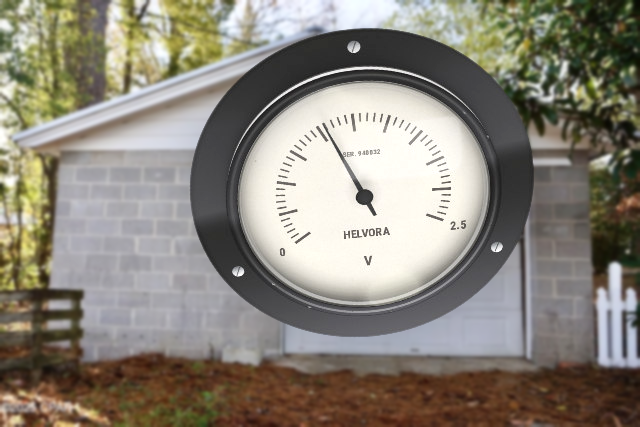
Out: V 1.05
